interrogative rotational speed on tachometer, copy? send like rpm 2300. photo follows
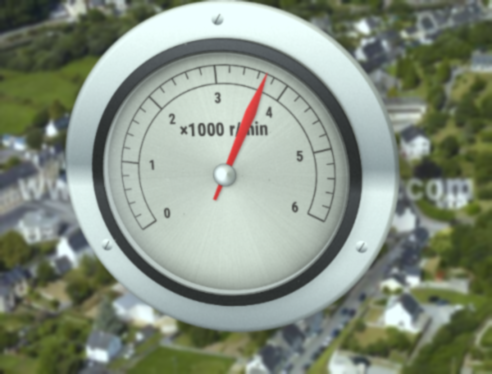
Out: rpm 3700
